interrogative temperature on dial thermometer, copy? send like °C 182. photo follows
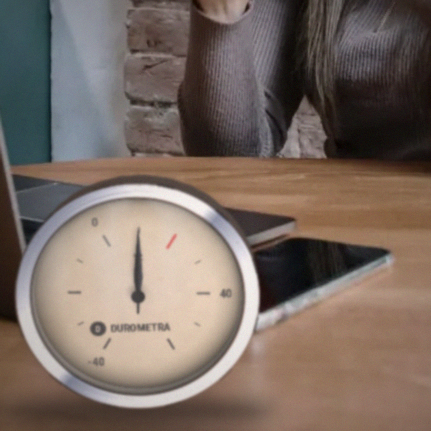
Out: °C 10
